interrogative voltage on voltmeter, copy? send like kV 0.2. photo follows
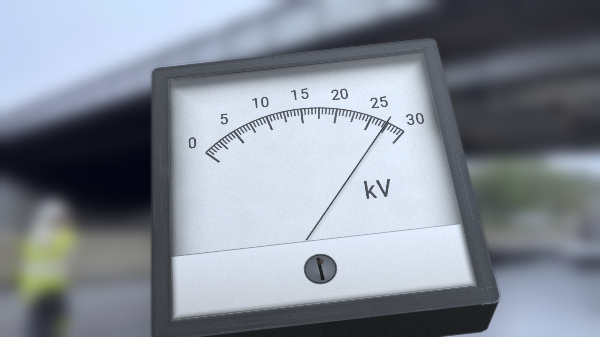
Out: kV 27.5
